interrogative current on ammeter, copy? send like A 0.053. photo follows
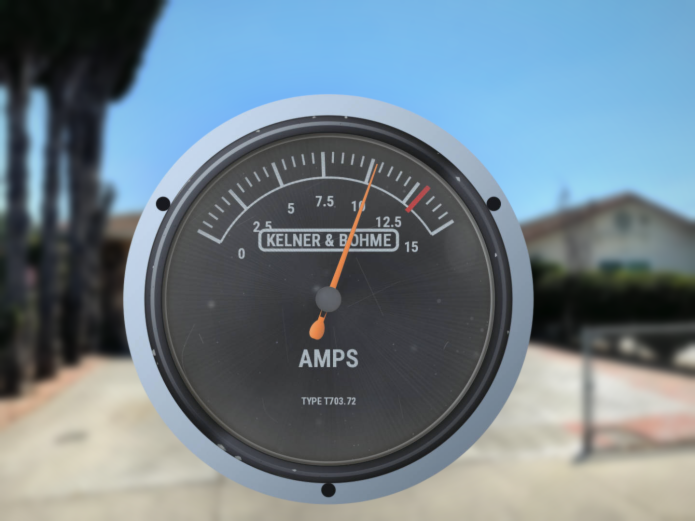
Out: A 10.25
